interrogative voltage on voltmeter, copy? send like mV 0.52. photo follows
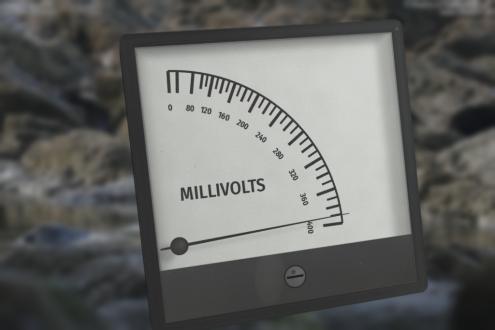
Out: mV 390
